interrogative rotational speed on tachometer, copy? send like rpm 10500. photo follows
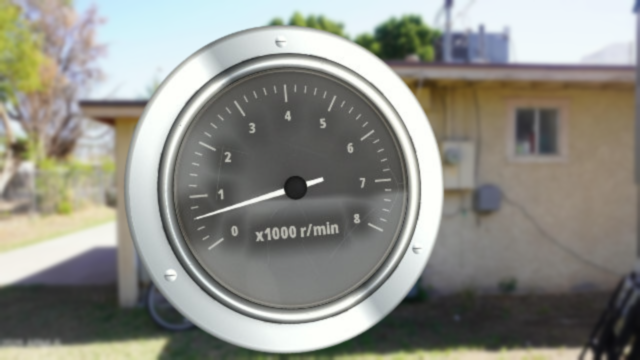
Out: rpm 600
